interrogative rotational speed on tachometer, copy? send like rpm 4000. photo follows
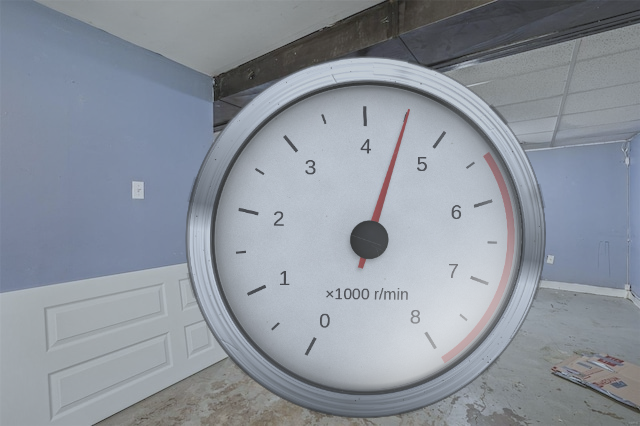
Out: rpm 4500
